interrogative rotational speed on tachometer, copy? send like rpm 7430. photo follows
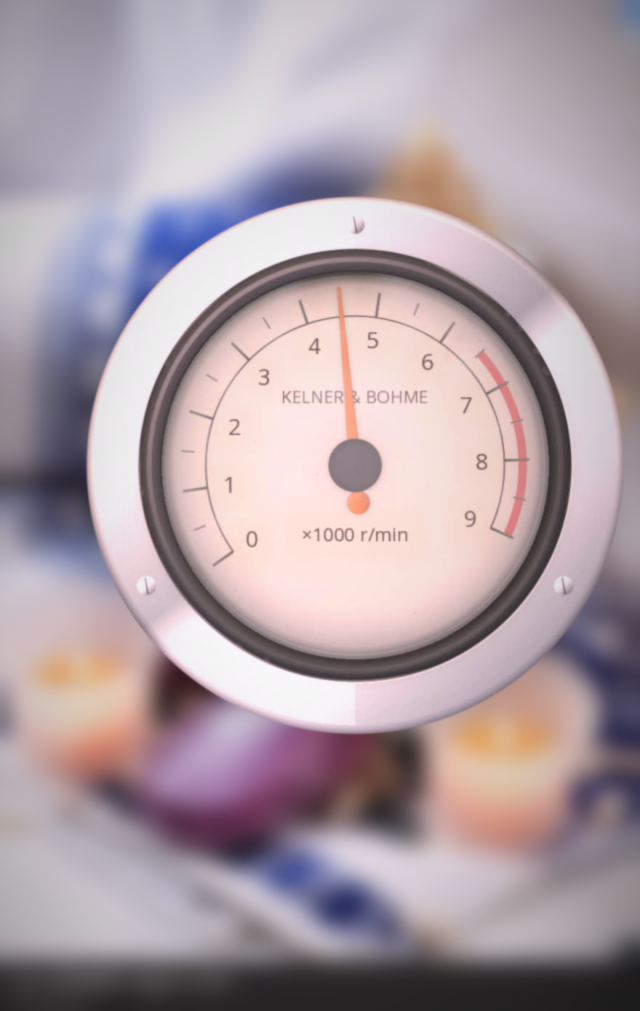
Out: rpm 4500
